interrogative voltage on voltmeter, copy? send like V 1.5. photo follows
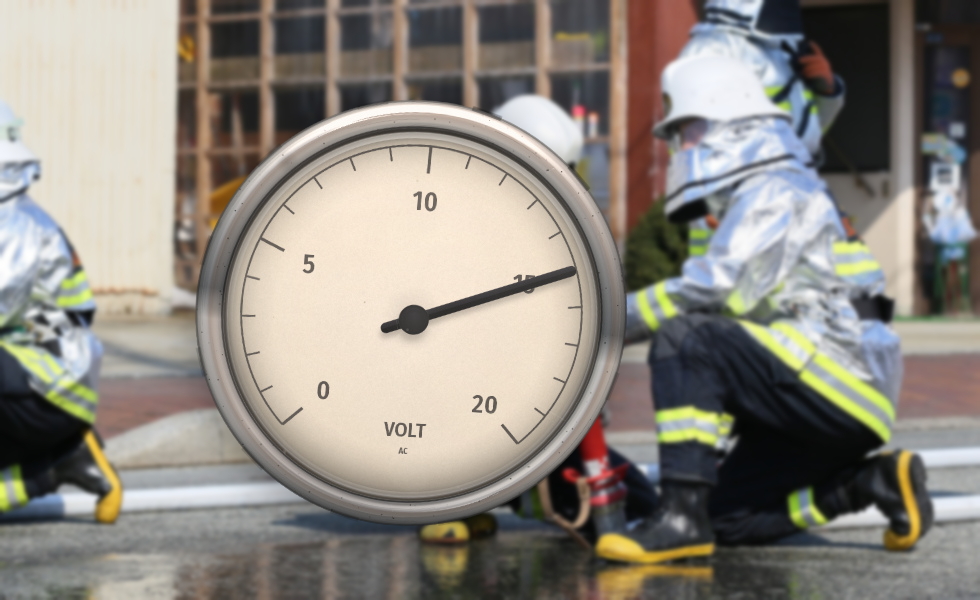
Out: V 15
